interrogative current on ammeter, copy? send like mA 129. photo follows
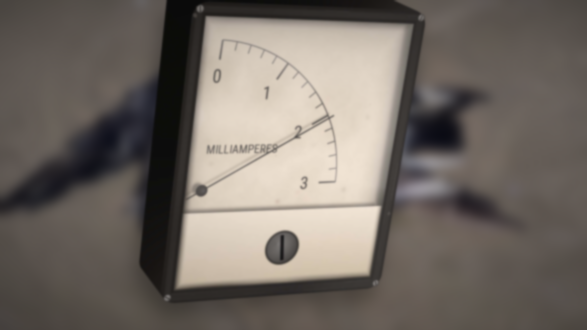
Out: mA 2
